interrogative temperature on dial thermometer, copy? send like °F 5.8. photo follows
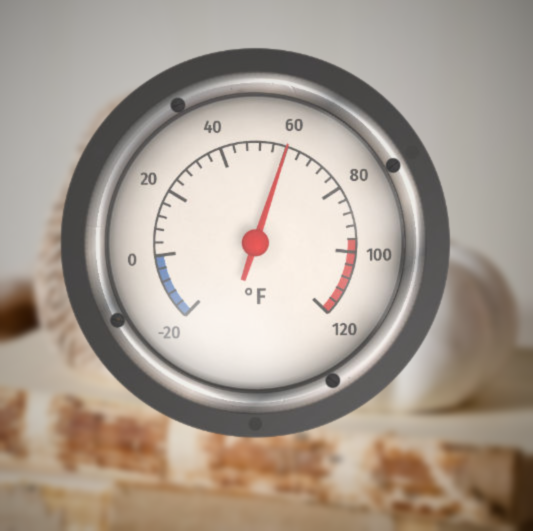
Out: °F 60
